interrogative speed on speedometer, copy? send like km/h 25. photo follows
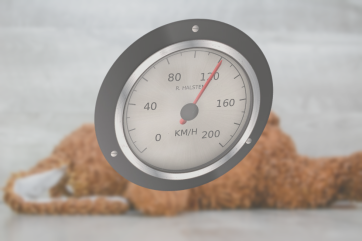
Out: km/h 120
